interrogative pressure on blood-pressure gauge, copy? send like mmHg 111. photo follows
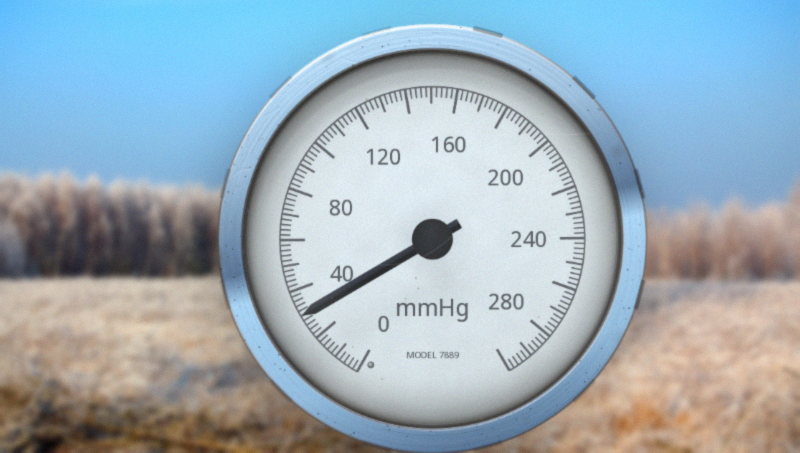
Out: mmHg 30
